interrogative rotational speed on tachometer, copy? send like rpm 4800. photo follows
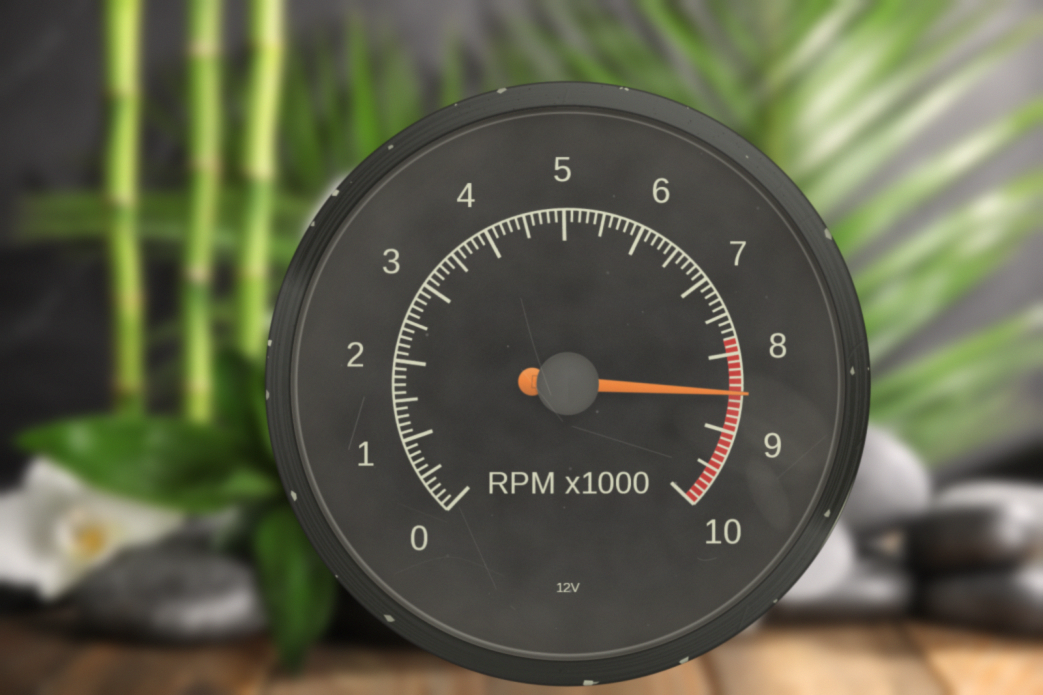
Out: rpm 8500
